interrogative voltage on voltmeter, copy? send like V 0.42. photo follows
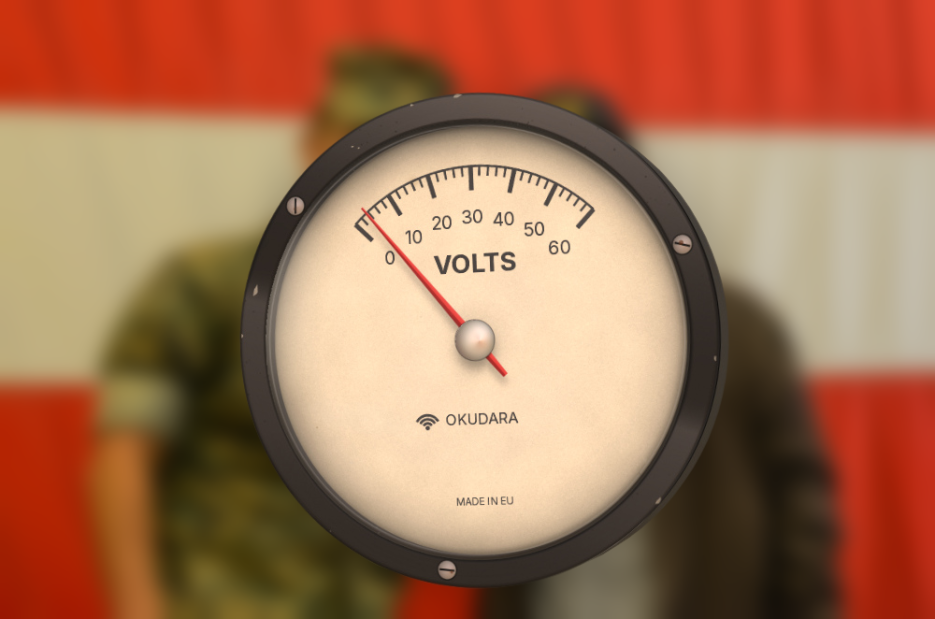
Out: V 4
